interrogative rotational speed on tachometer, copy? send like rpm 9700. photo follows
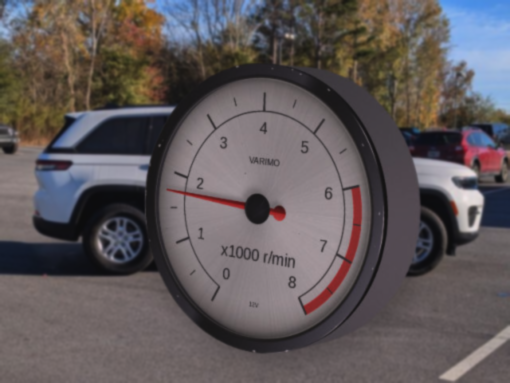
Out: rpm 1750
